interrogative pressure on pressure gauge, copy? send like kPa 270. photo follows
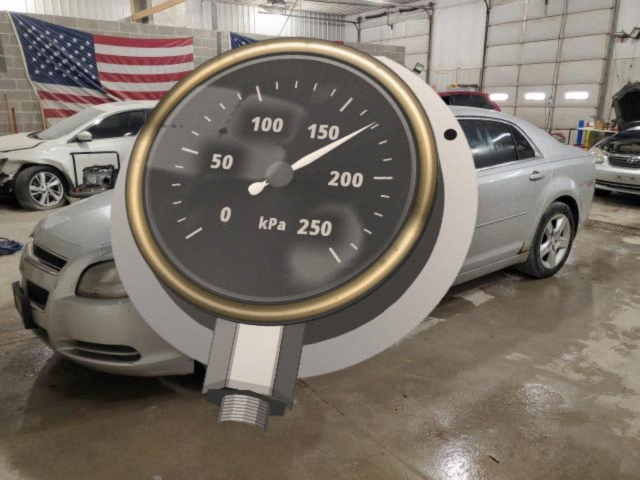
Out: kPa 170
